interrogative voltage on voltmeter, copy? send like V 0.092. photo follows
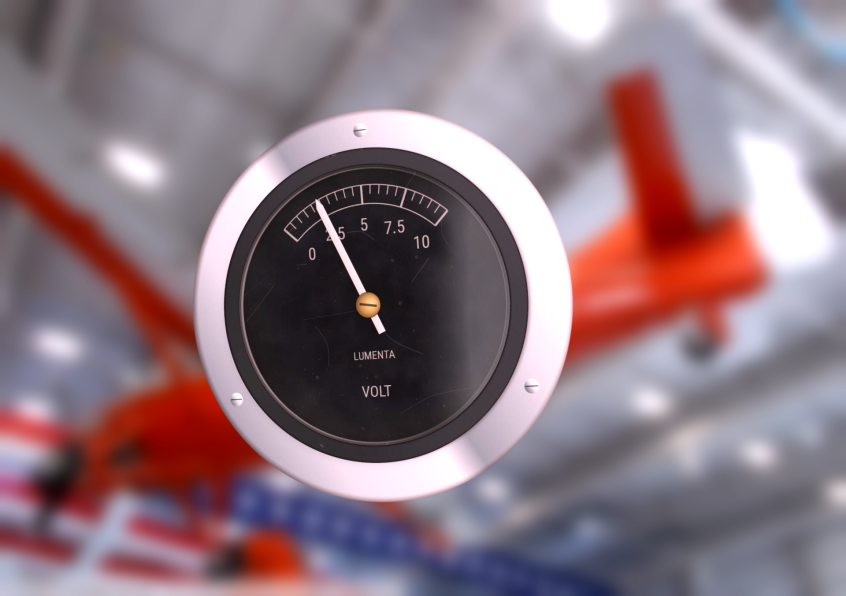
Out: V 2.5
